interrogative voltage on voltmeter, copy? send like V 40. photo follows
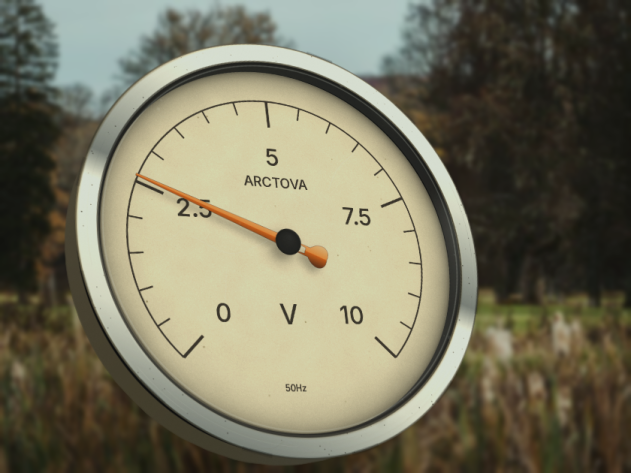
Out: V 2.5
